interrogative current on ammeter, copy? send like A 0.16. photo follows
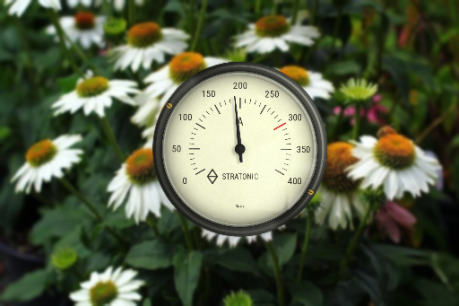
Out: A 190
